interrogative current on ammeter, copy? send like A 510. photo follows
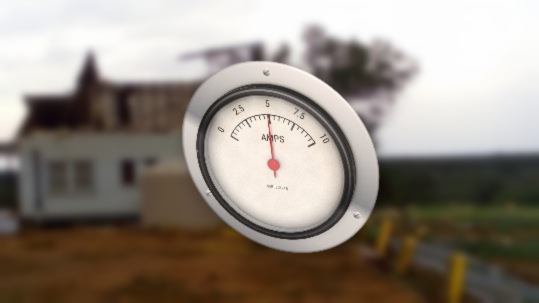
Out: A 5
